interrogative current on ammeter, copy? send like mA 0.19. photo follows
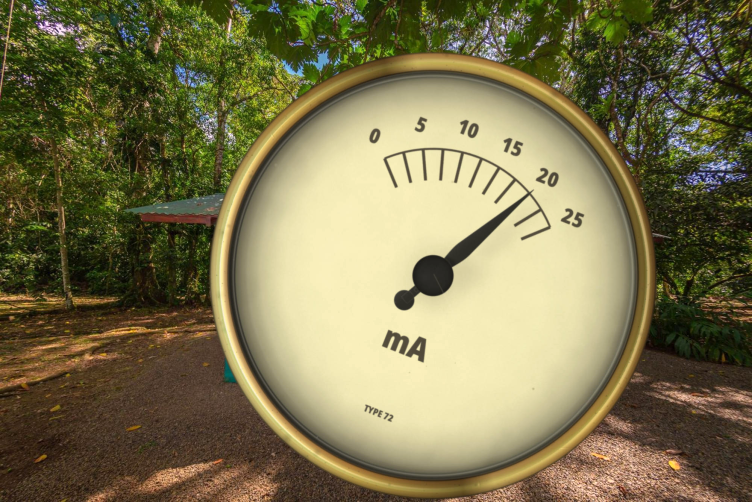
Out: mA 20
